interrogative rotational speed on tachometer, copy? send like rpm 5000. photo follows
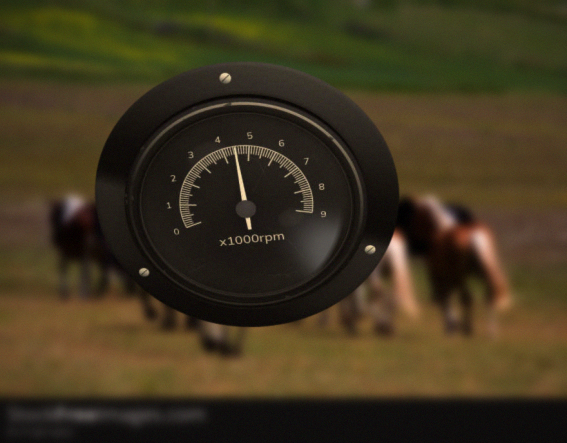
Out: rpm 4500
